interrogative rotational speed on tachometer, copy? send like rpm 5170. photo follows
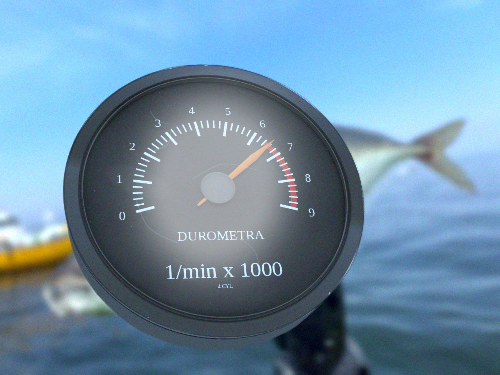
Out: rpm 6600
